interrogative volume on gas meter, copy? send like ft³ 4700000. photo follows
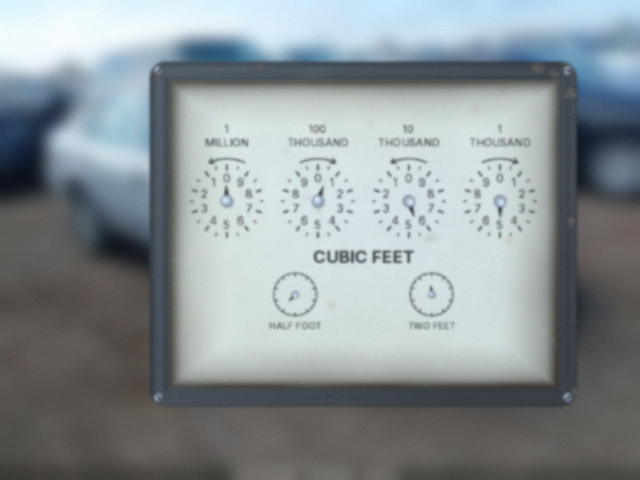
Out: ft³ 5500
